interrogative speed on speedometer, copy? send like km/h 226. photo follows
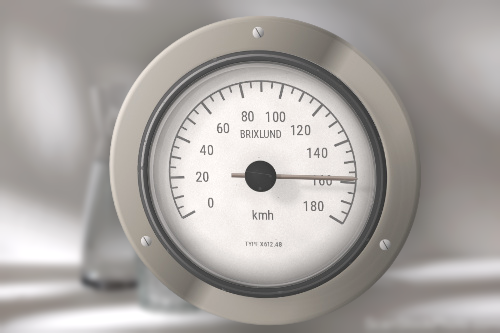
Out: km/h 157.5
